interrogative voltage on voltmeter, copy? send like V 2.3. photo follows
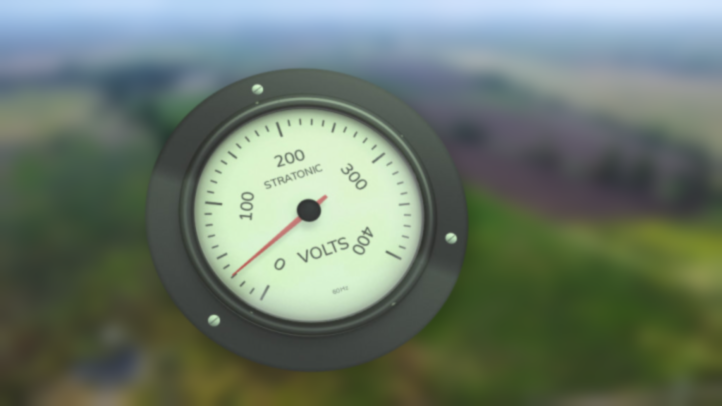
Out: V 30
